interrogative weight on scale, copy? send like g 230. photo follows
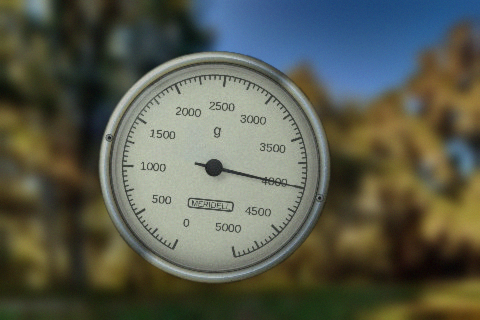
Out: g 4000
